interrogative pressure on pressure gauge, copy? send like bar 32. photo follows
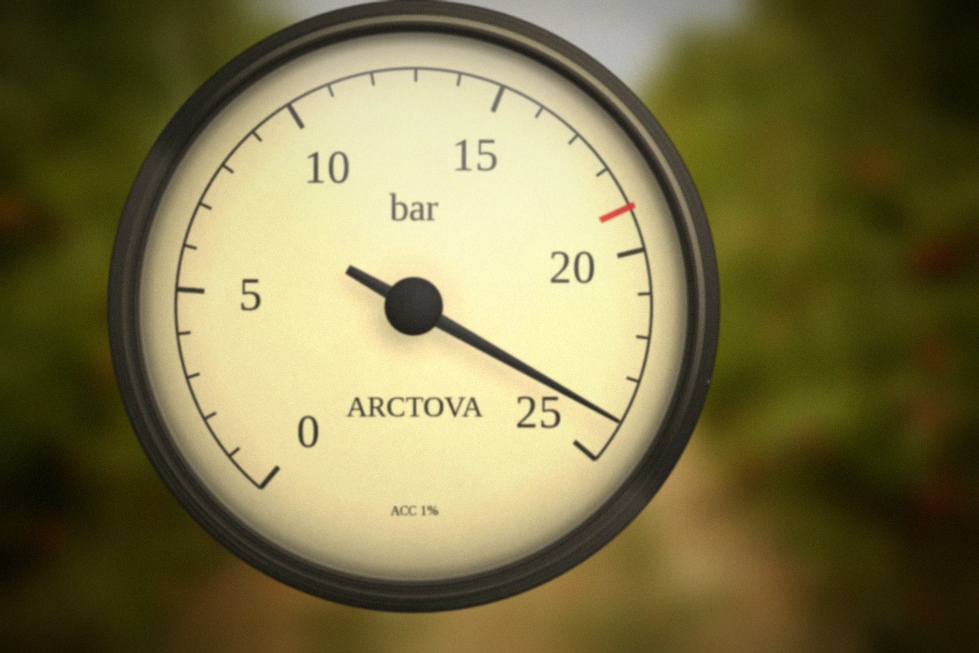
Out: bar 24
